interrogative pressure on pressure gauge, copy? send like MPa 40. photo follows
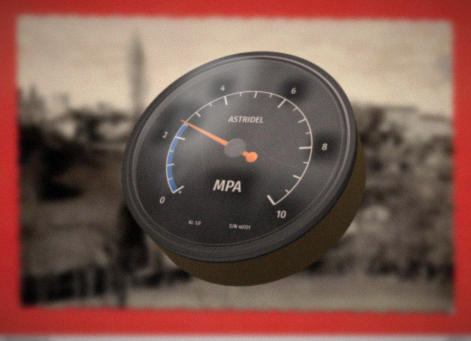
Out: MPa 2.5
